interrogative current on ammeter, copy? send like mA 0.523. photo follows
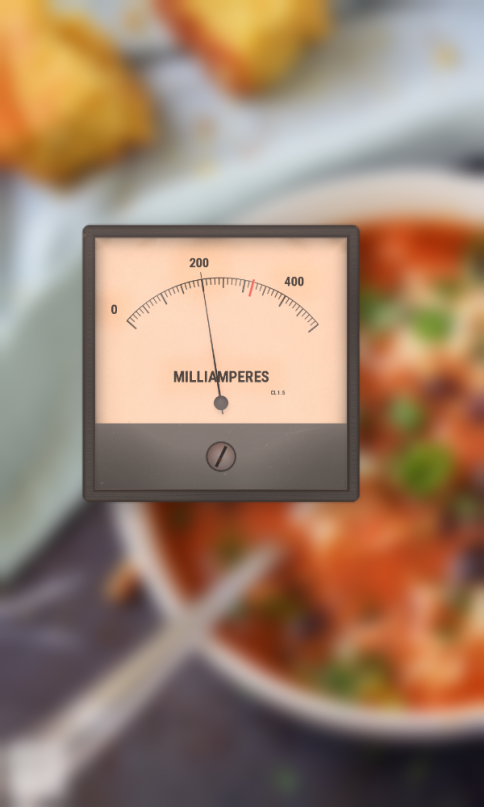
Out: mA 200
